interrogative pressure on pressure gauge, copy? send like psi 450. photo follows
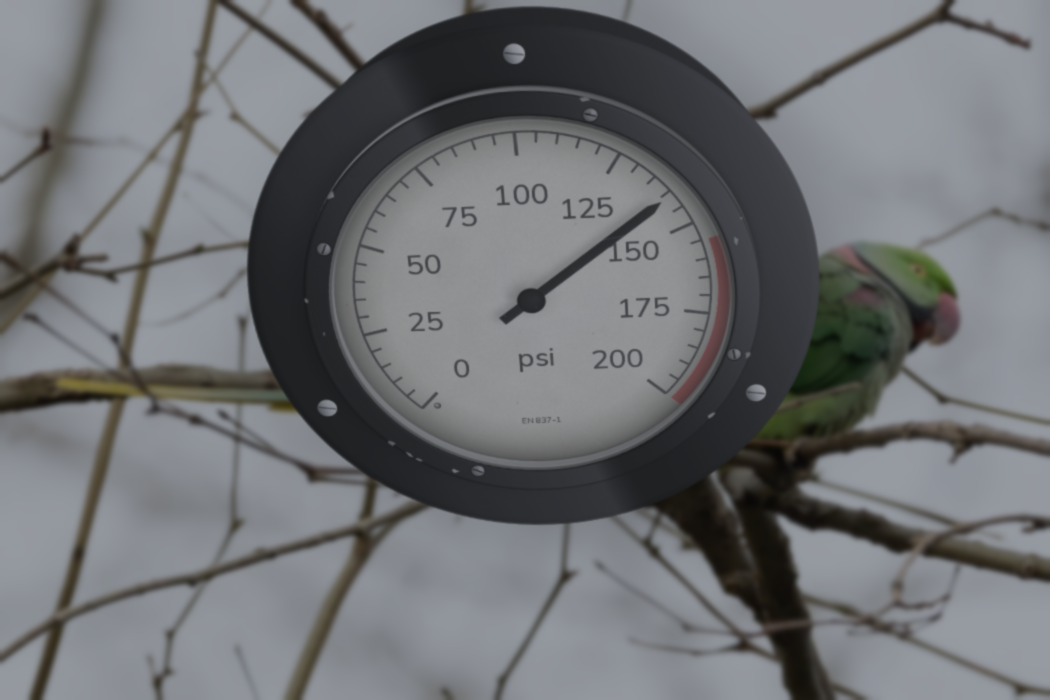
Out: psi 140
